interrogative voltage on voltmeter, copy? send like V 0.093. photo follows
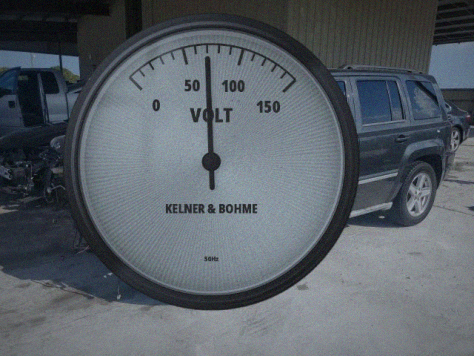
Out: V 70
